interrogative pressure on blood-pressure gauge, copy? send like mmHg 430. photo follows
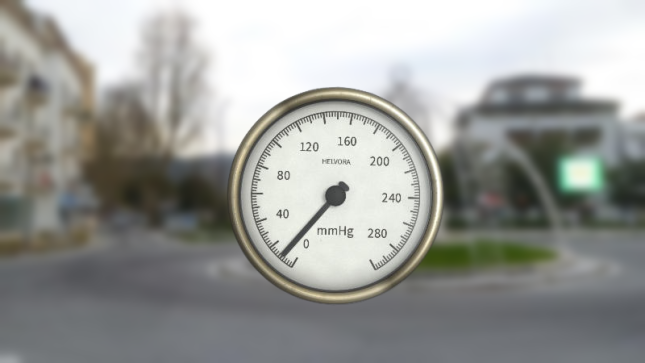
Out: mmHg 10
